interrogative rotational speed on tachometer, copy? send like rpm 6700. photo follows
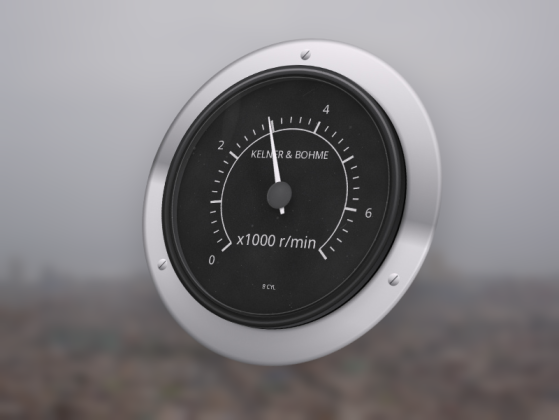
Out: rpm 3000
